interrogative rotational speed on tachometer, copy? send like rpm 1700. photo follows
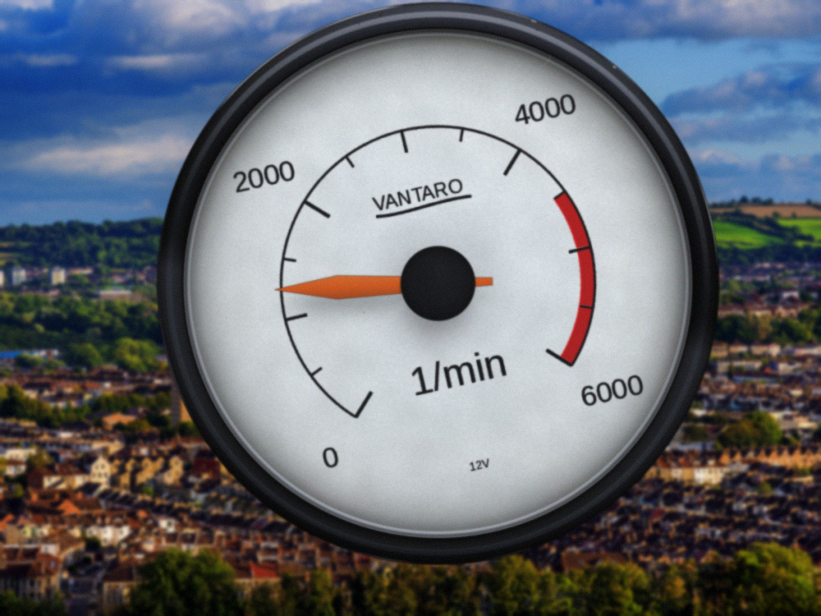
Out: rpm 1250
